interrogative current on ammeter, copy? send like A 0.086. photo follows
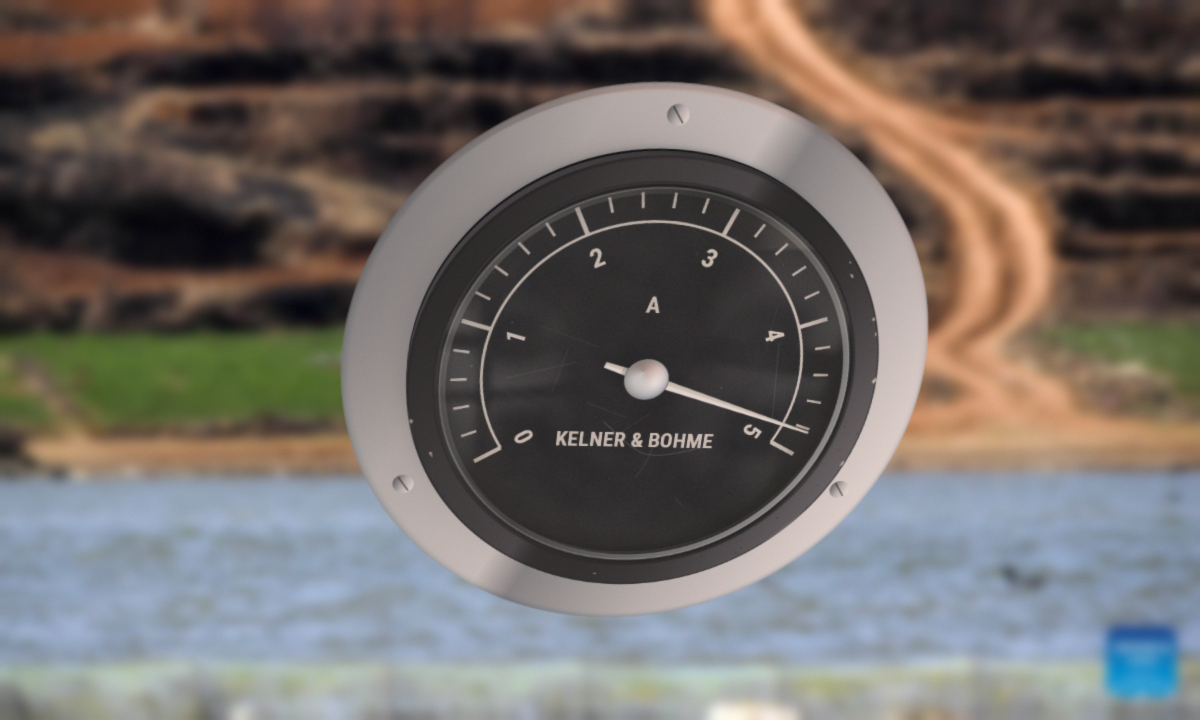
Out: A 4.8
